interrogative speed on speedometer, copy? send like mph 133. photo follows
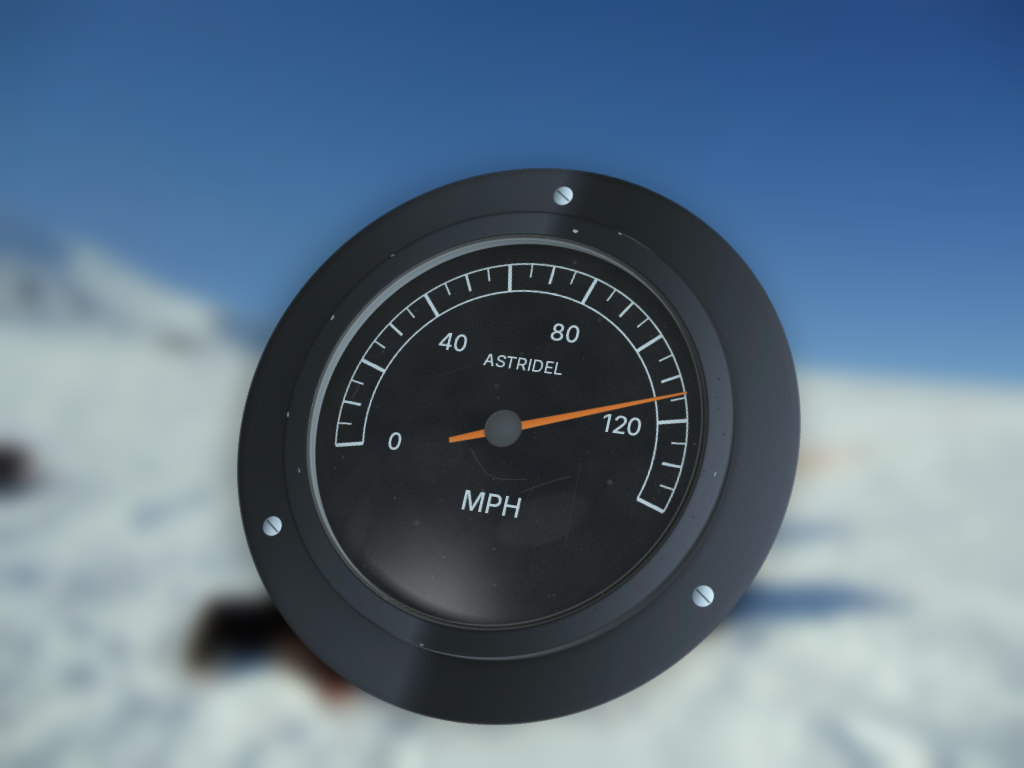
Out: mph 115
